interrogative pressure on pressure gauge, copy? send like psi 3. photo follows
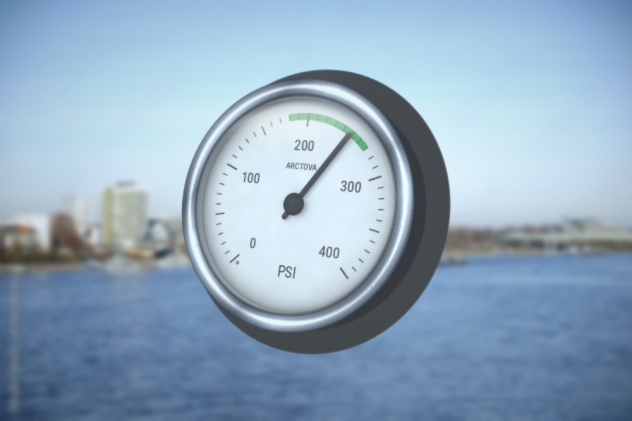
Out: psi 250
